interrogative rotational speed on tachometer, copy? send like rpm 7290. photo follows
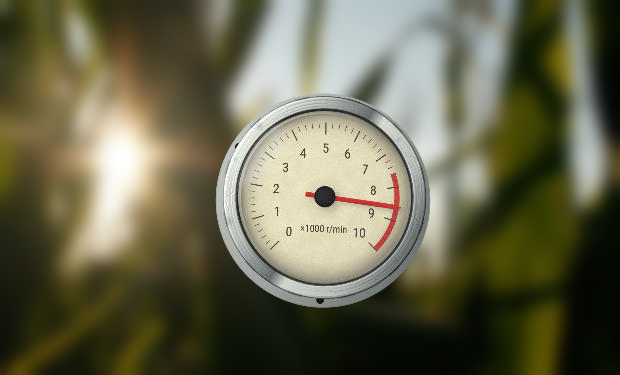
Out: rpm 8600
